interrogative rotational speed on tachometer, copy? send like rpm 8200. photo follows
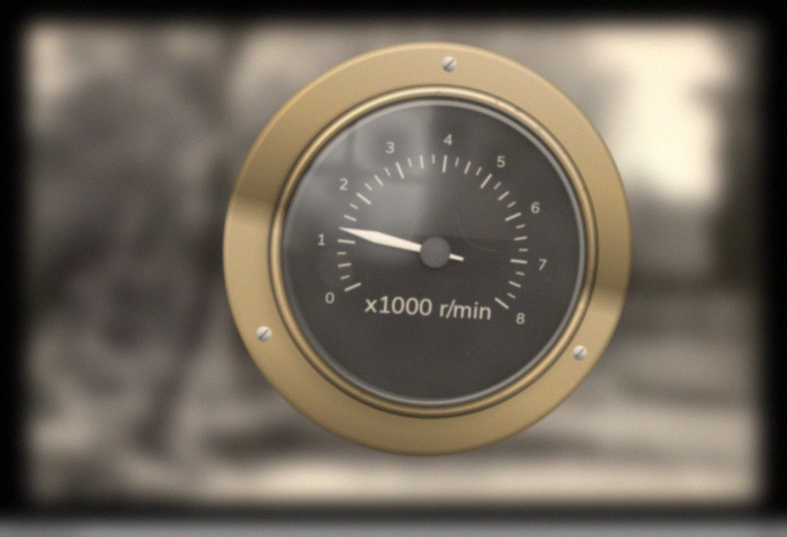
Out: rpm 1250
